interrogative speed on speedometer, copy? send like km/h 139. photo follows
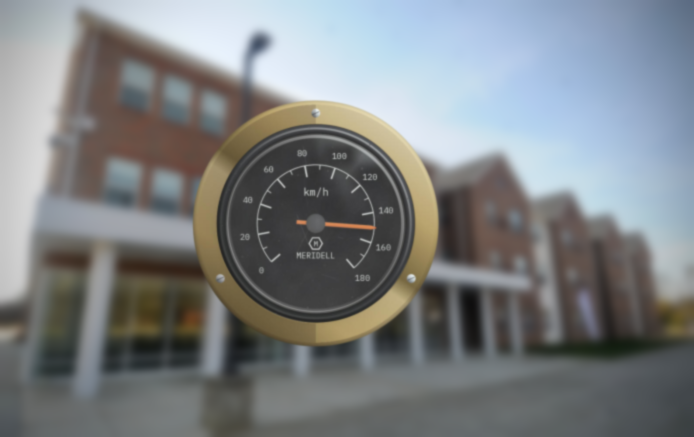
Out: km/h 150
